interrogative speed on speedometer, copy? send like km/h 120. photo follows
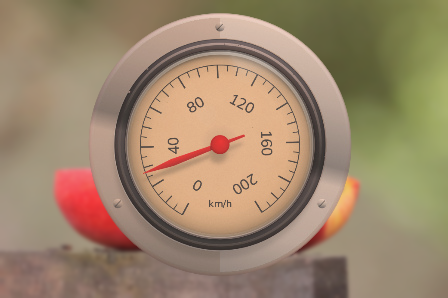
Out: km/h 27.5
